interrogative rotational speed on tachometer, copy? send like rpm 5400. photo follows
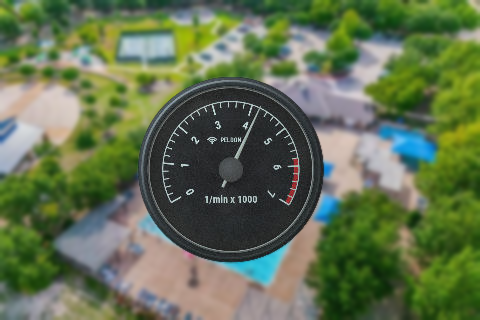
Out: rpm 4200
